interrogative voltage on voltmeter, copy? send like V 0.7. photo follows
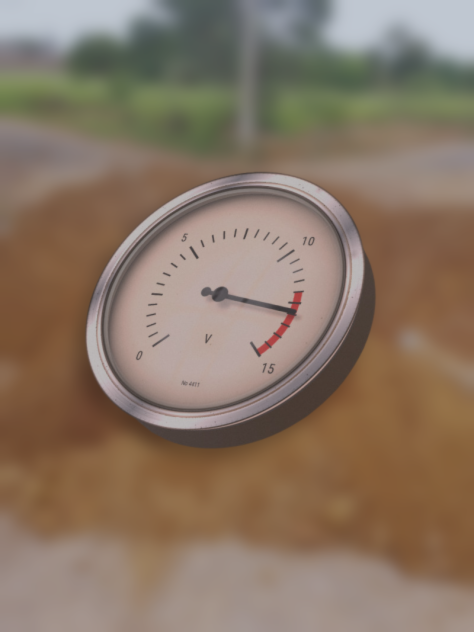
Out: V 13
